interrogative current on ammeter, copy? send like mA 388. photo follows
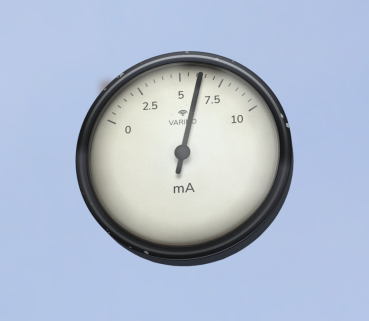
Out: mA 6.25
